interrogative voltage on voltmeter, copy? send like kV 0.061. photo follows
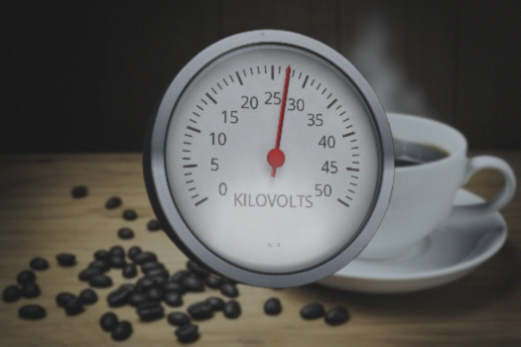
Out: kV 27
